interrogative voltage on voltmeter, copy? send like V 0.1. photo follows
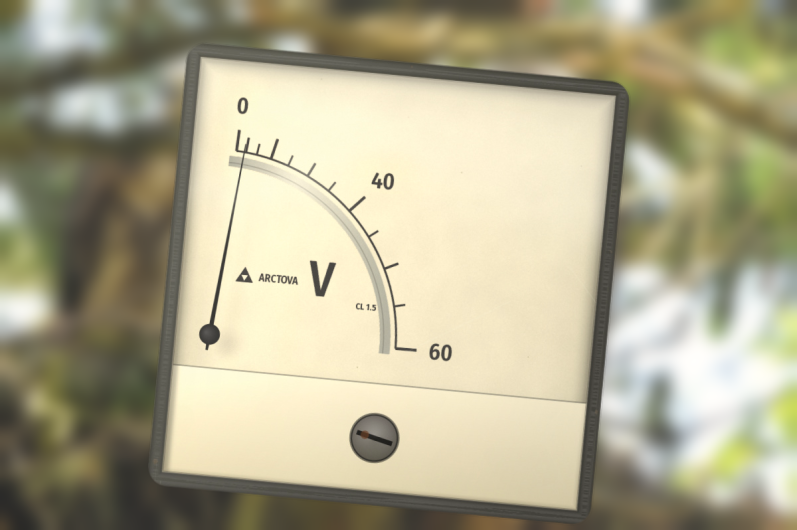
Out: V 10
